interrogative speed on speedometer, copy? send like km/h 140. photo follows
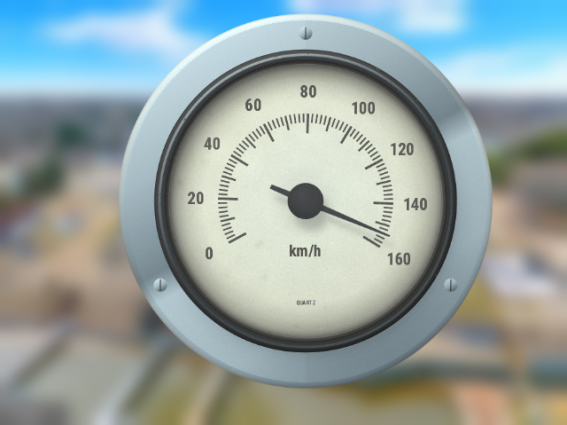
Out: km/h 154
